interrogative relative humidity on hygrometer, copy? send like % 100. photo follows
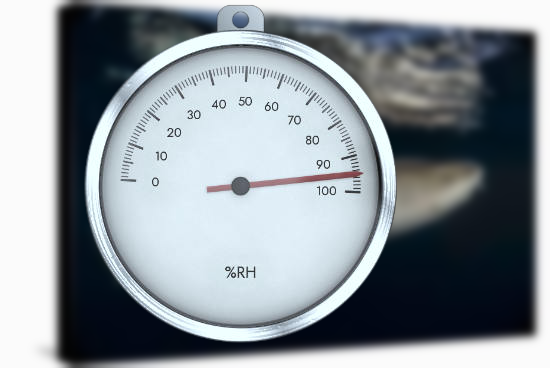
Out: % 95
